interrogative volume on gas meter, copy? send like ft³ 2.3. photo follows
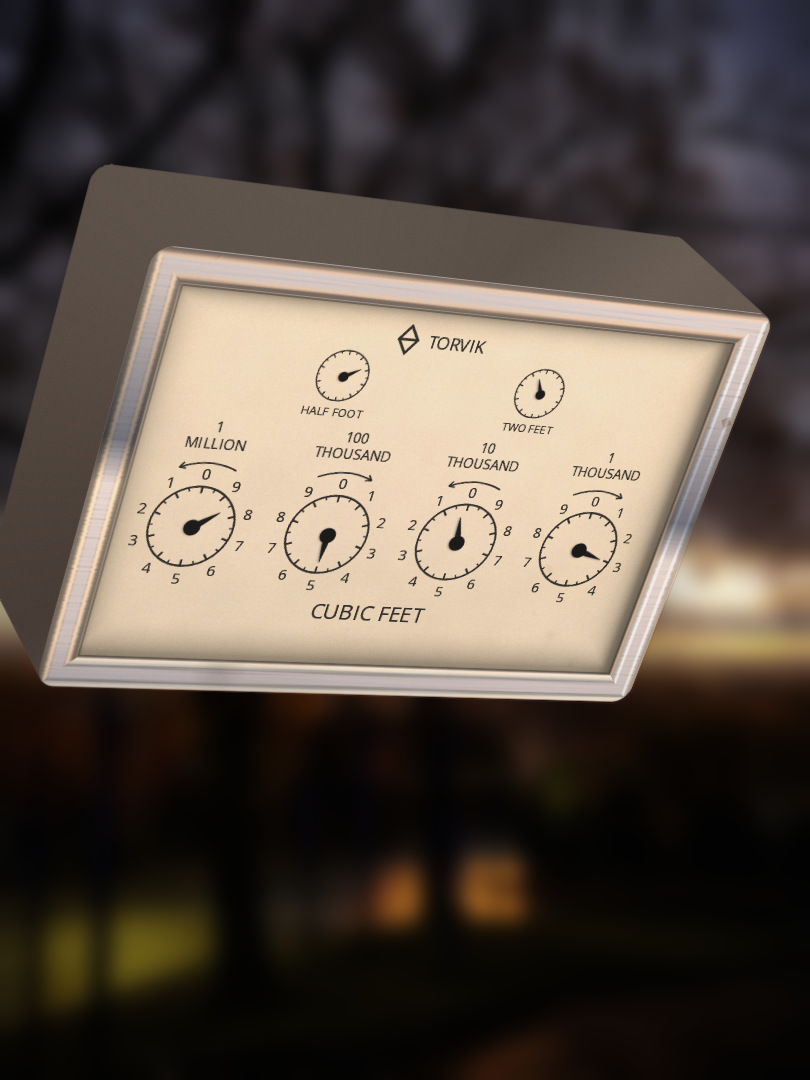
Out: ft³ 850300
